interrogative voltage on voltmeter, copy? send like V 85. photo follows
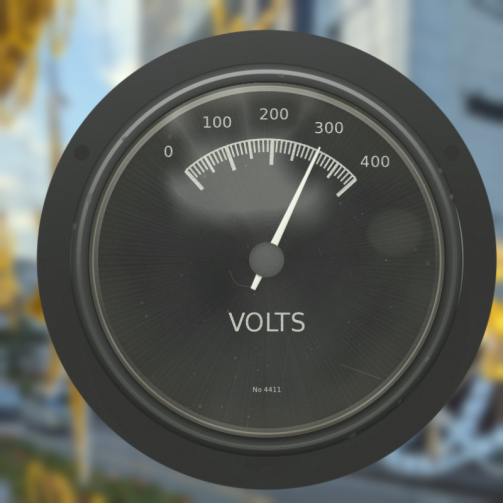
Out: V 300
